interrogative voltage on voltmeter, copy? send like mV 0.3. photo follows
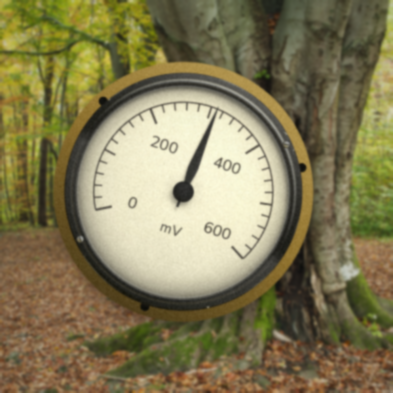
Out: mV 310
